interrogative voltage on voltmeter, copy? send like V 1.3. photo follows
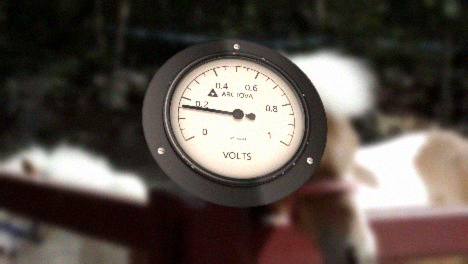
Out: V 0.15
